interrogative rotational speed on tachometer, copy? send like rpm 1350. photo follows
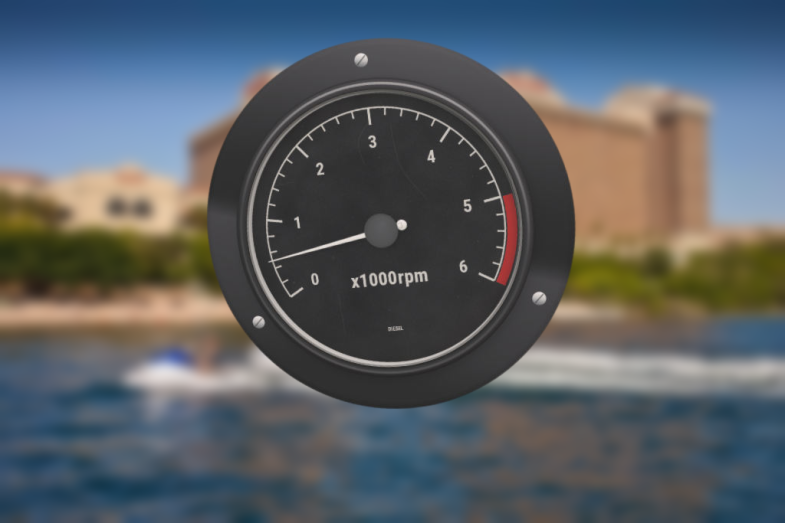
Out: rpm 500
